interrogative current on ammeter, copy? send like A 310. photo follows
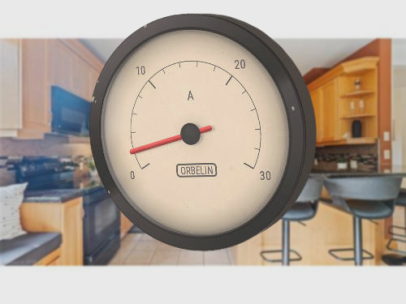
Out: A 2
